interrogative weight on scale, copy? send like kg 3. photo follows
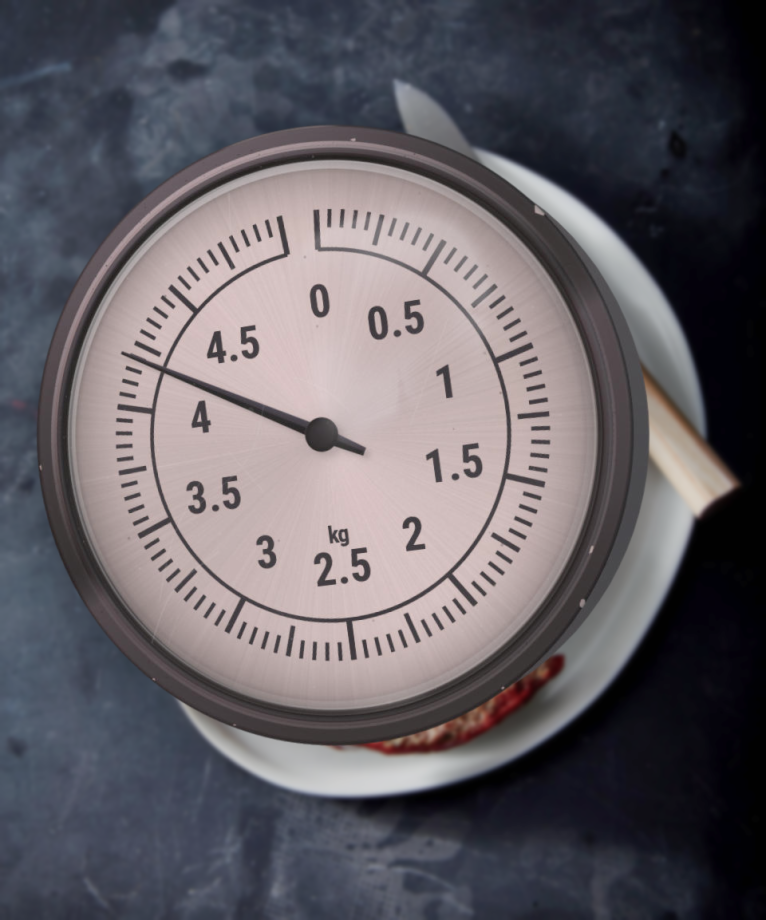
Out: kg 4.2
